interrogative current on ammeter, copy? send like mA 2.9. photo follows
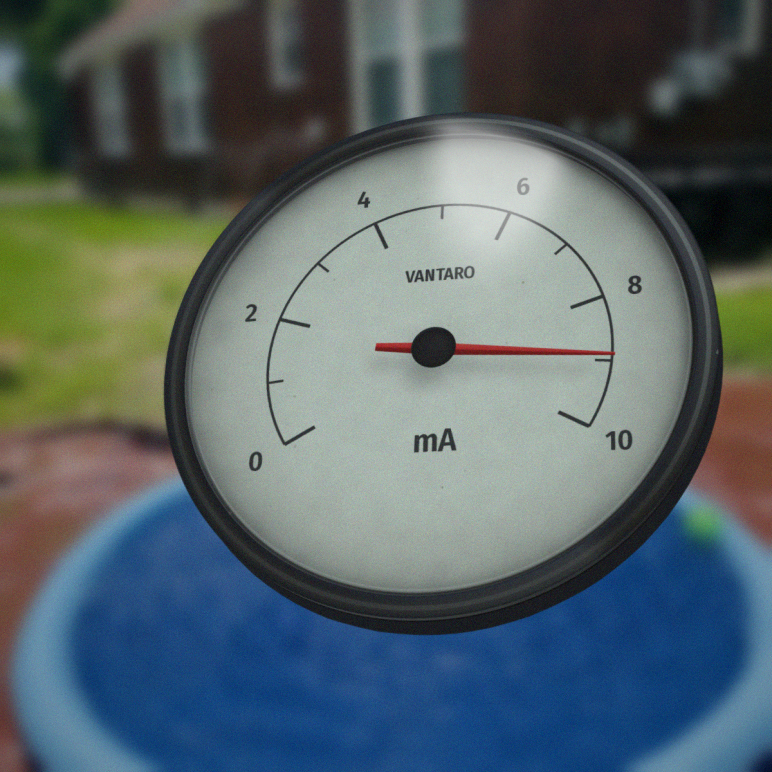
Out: mA 9
